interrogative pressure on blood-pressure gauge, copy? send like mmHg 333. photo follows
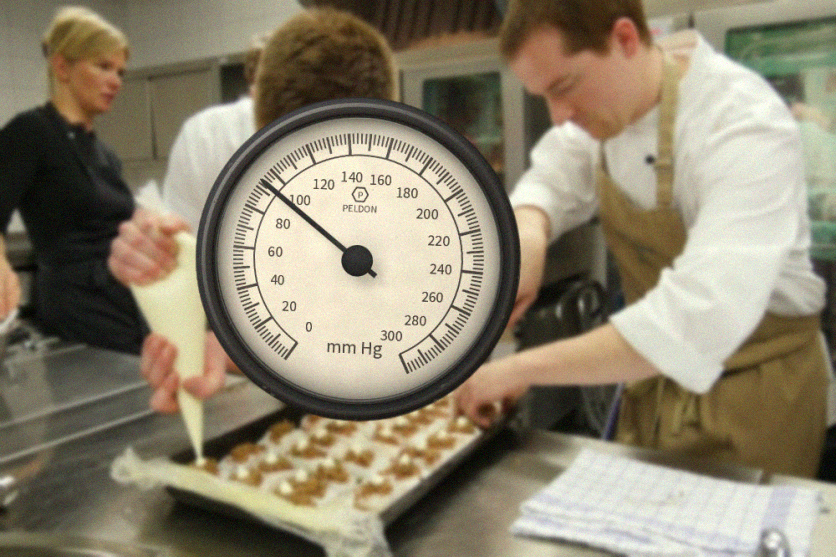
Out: mmHg 94
